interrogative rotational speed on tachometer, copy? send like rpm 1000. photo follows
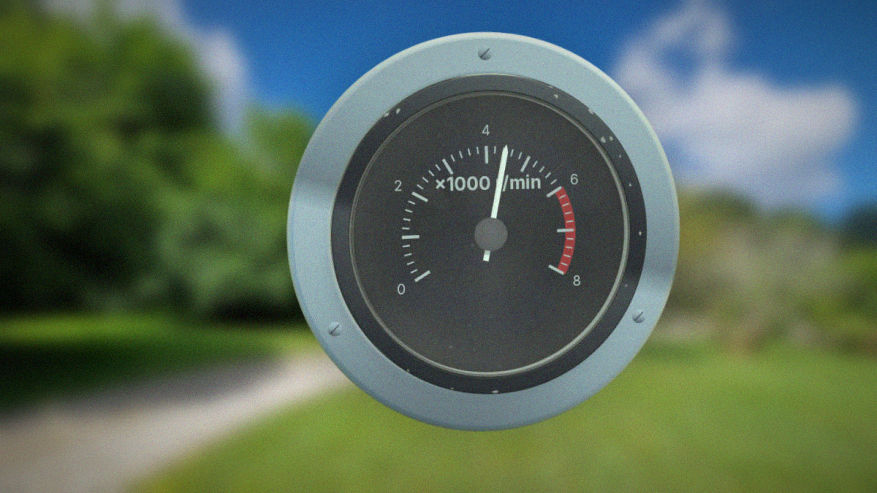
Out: rpm 4400
